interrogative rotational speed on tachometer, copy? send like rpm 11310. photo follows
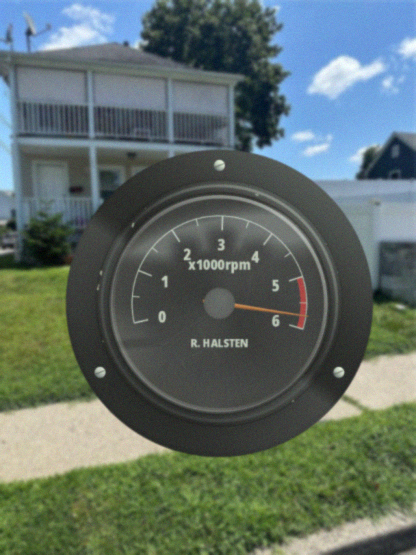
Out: rpm 5750
